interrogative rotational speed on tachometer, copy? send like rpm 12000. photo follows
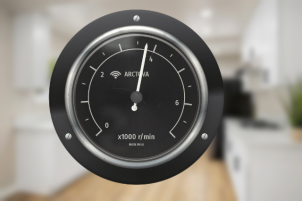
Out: rpm 3750
